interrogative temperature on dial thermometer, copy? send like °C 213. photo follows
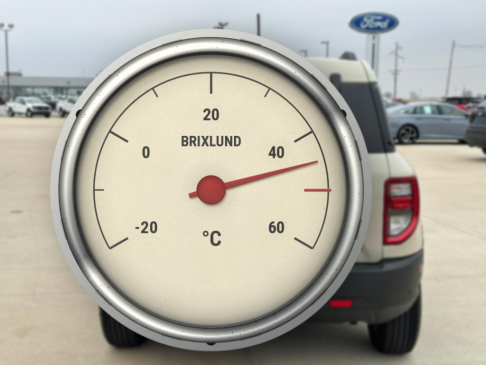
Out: °C 45
